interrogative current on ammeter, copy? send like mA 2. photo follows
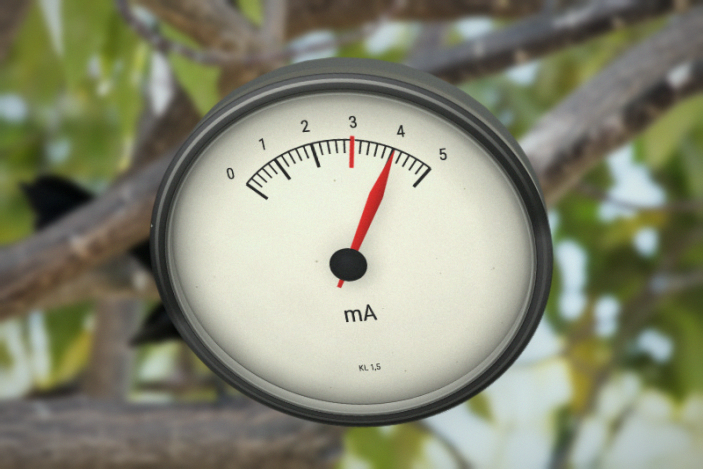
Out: mA 4
